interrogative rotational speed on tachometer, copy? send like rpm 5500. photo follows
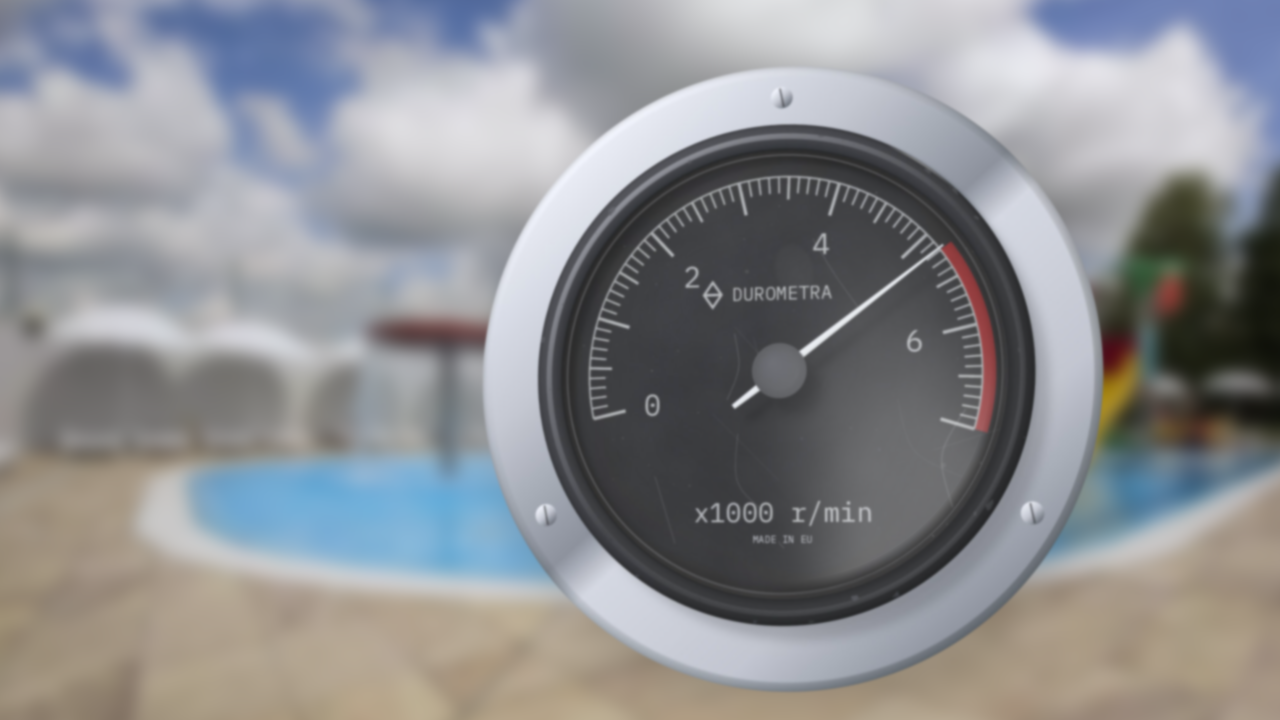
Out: rpm 5200
